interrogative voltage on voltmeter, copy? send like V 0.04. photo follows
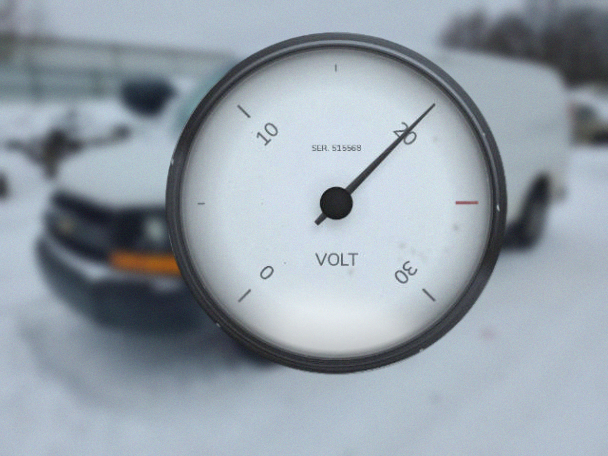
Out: V 20
